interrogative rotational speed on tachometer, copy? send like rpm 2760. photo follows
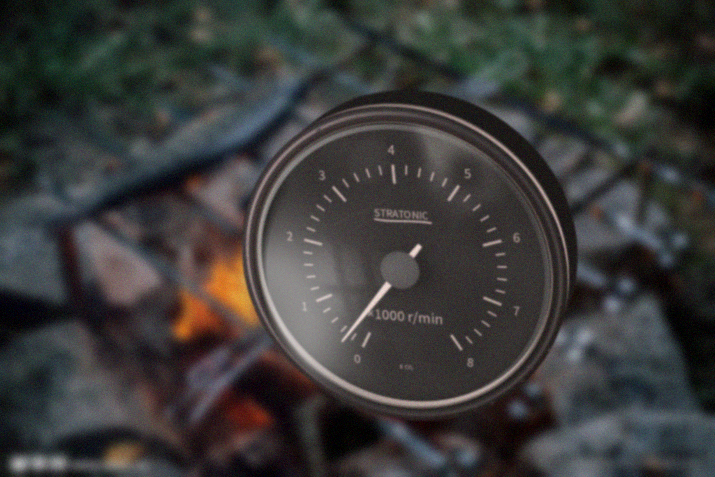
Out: rpm 300
